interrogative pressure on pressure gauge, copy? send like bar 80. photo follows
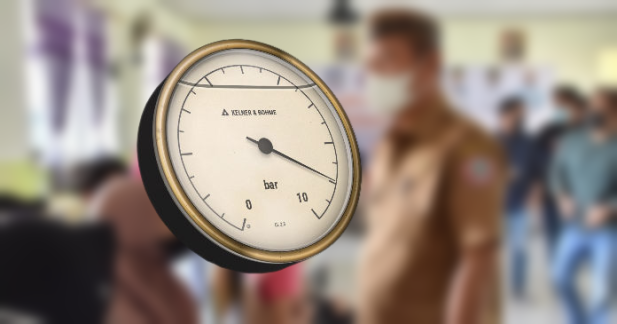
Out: bar 9
